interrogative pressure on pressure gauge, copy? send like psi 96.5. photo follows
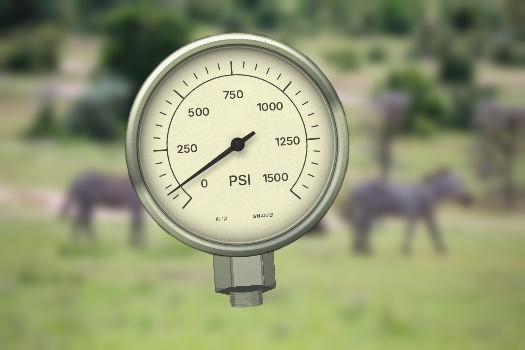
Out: psi 75
